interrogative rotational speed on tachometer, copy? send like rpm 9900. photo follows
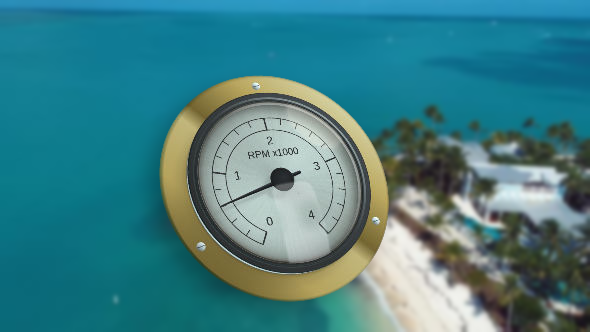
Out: rpm 600
